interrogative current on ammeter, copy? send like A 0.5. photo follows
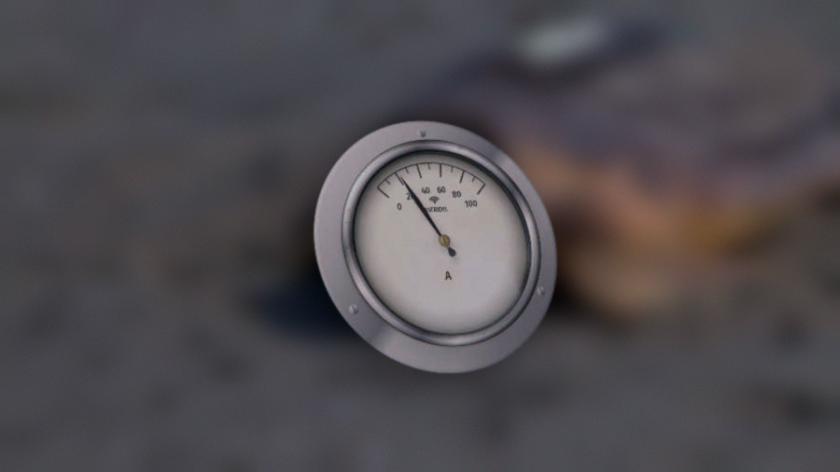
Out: A 20
